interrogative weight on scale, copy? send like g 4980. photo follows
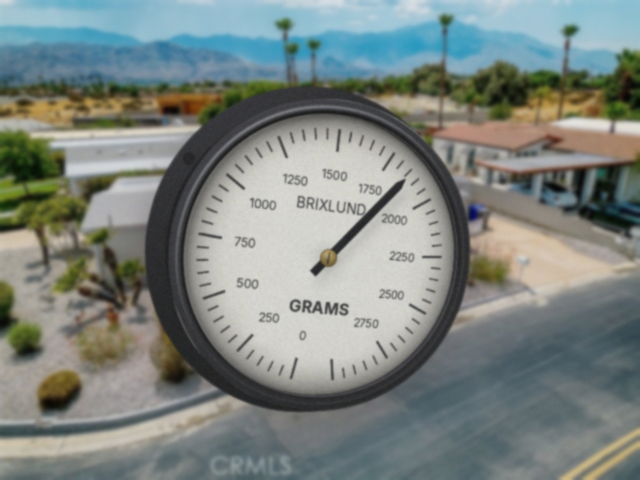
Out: g 1850
